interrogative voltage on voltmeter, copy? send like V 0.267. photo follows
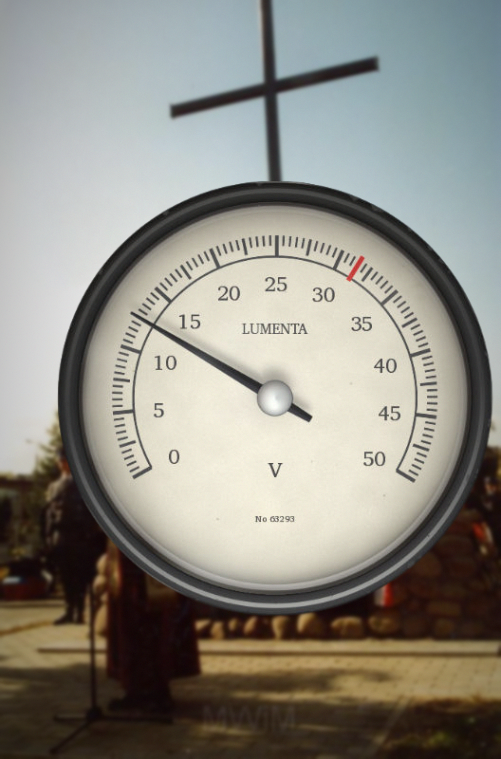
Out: V 12.5
